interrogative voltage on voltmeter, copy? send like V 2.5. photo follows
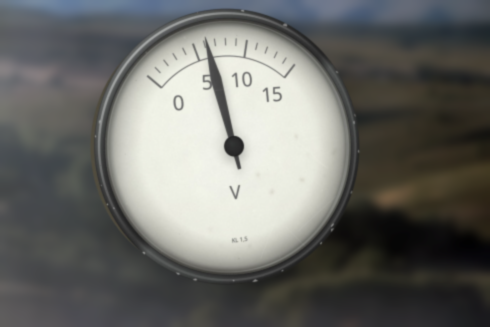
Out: V 6
